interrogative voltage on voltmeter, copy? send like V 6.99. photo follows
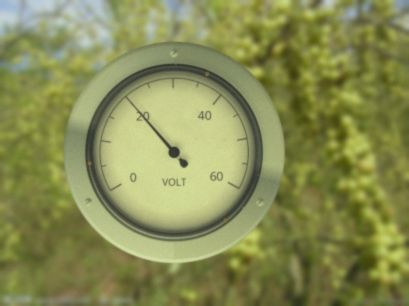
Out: V 20
